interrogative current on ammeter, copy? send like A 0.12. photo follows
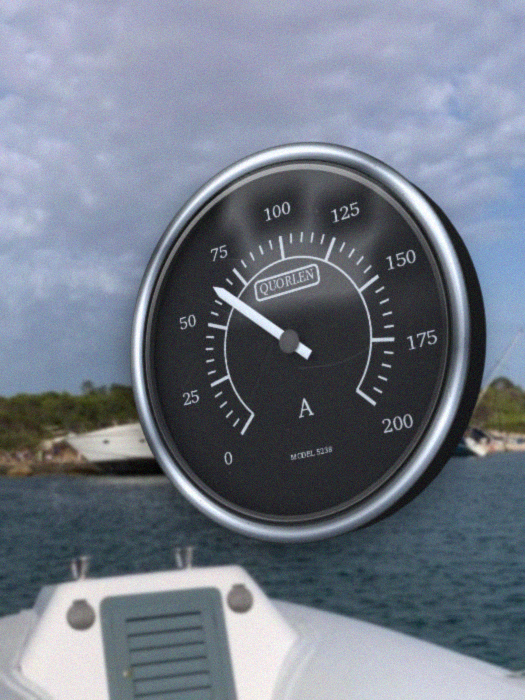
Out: A 65
